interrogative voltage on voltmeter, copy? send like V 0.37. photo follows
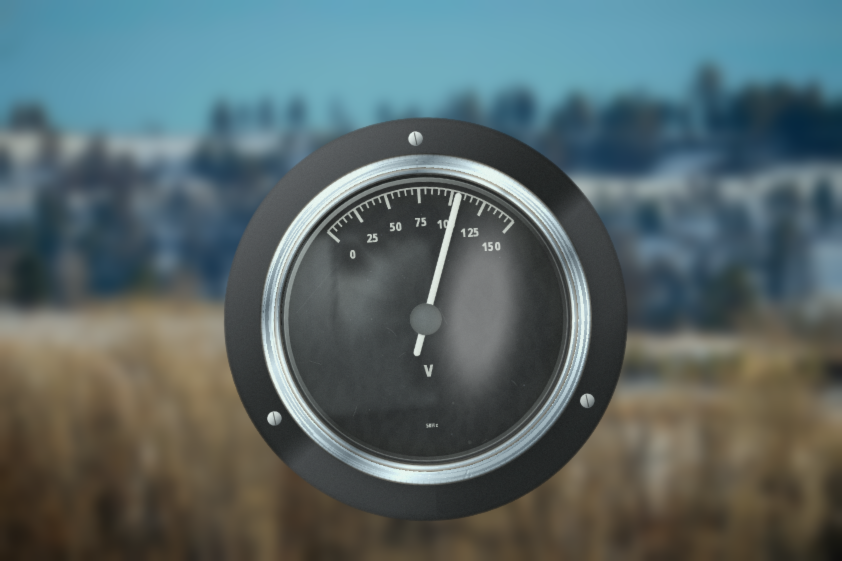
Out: V 105
